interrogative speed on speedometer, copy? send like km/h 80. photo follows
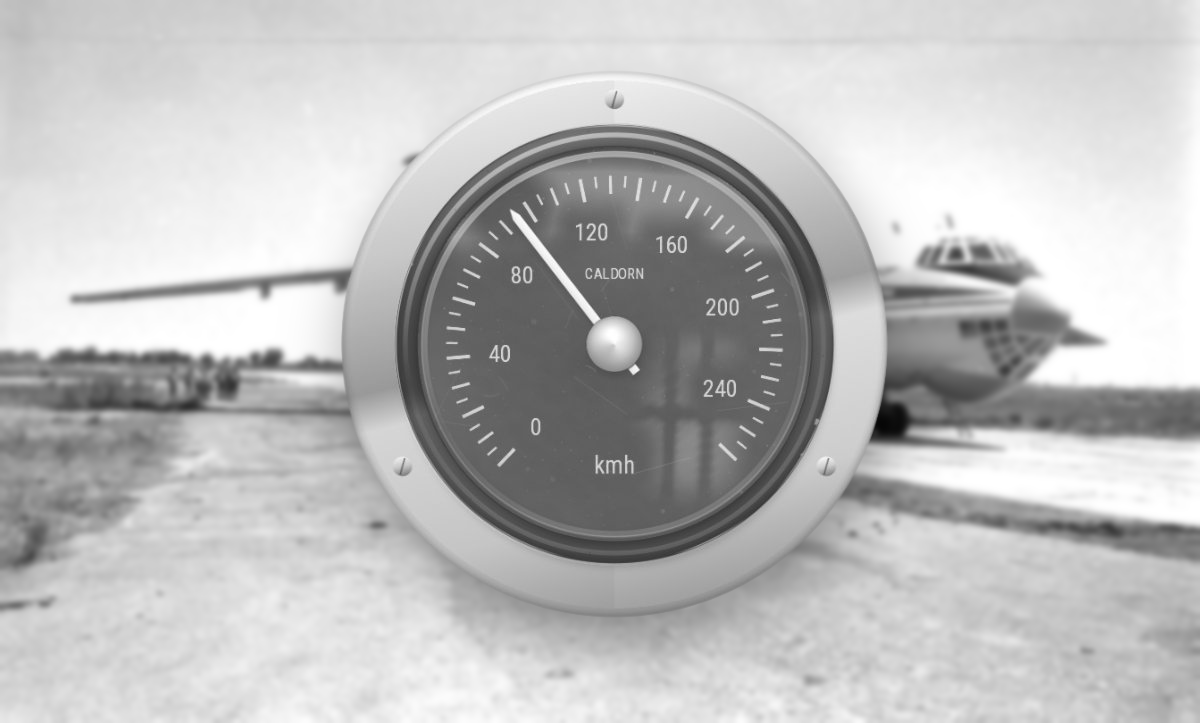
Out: km/h 95
